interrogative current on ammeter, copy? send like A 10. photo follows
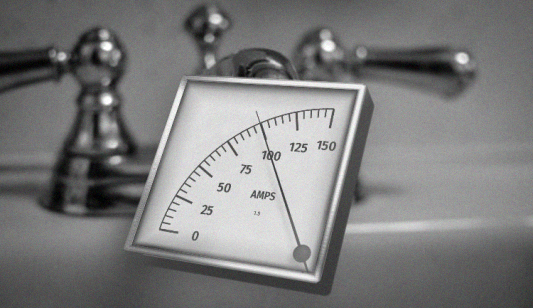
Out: A 100
